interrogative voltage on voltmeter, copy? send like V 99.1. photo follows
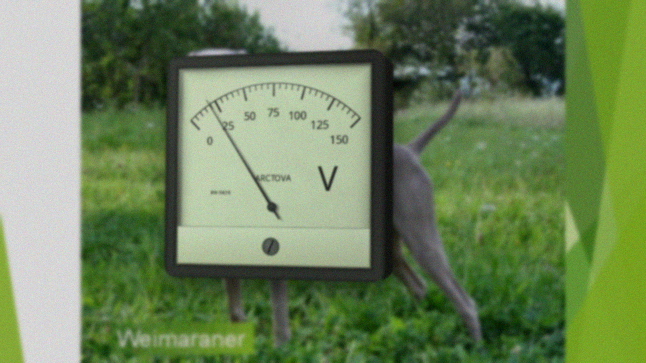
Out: V 20
